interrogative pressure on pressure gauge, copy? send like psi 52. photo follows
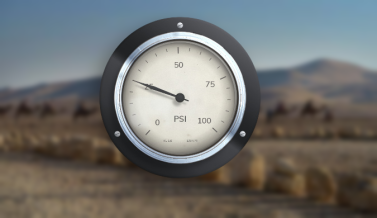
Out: psi 25
